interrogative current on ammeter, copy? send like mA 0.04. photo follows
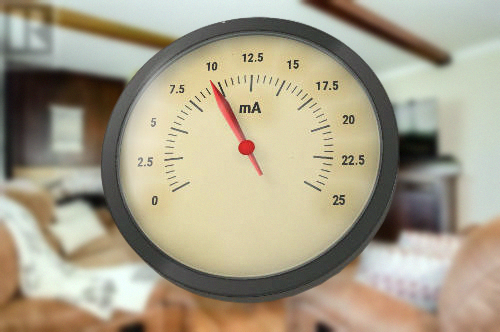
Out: mA 9.5
